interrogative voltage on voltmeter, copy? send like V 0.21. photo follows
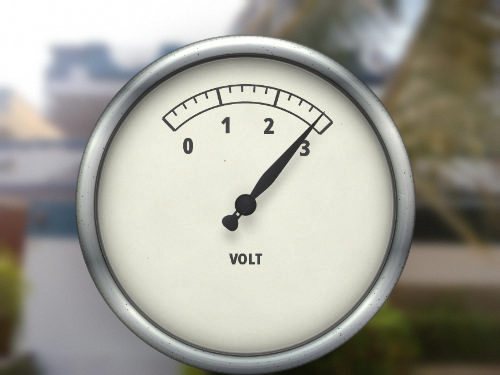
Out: V 2.8
